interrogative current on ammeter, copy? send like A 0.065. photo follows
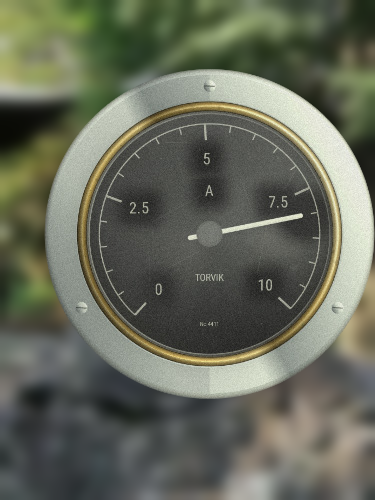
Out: A 8
